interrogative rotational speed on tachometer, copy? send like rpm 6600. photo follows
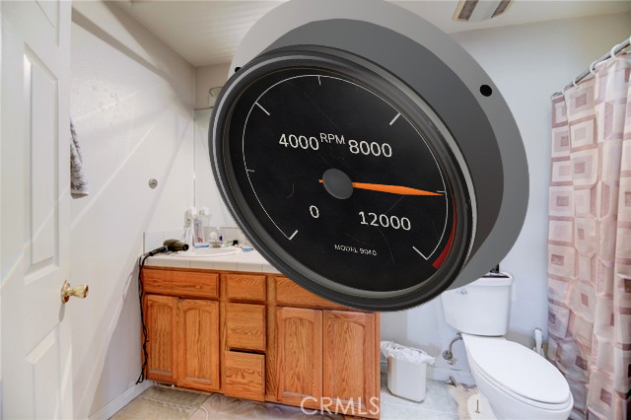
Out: rpm 10000
